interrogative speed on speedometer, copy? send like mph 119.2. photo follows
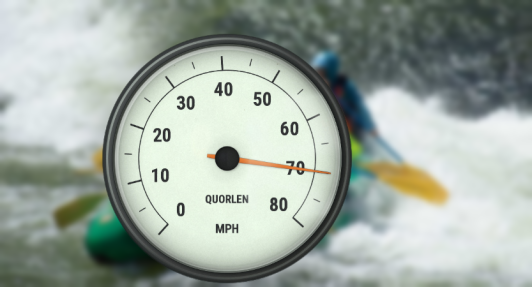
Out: mph 70
